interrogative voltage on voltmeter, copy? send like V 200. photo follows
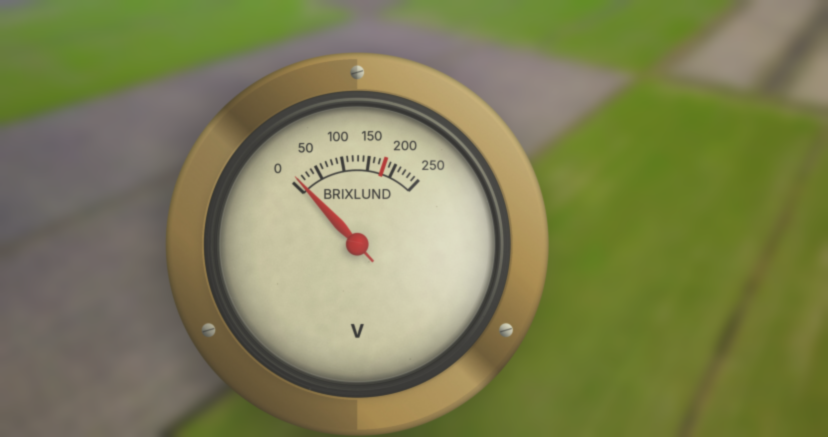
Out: V 10
